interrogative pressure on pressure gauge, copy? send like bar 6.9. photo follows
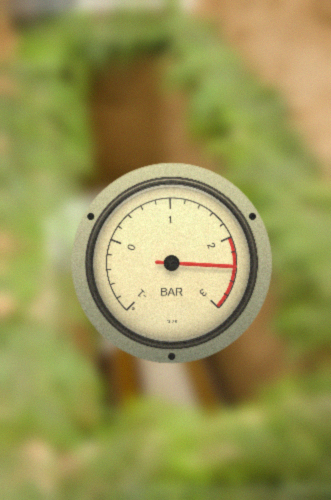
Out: bar 2.4
